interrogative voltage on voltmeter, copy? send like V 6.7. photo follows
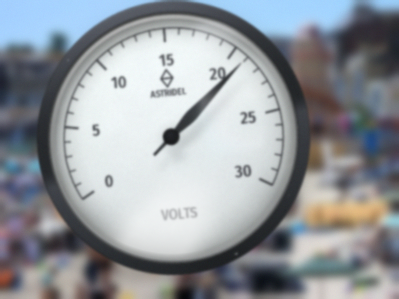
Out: V 21
